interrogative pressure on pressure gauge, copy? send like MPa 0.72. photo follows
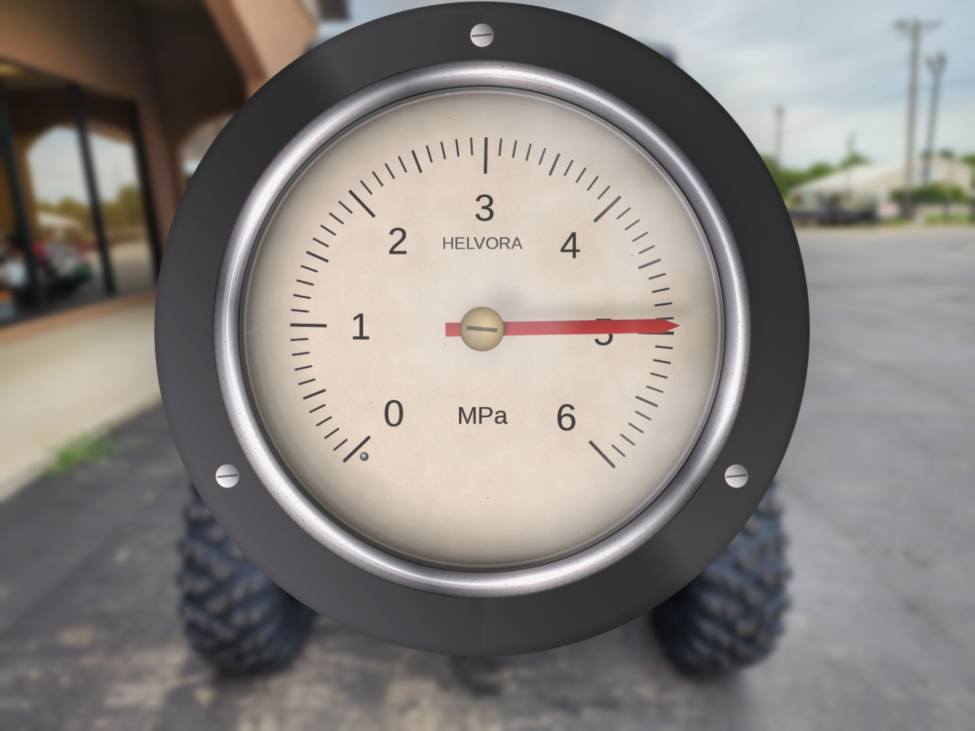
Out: MPa 4.95
